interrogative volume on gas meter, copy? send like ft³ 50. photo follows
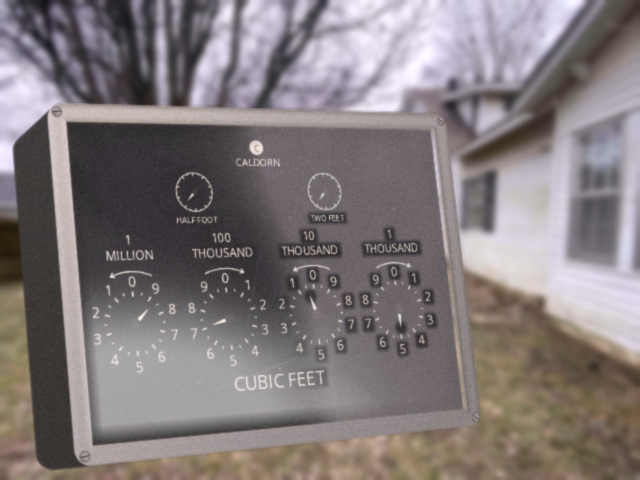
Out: ft³ 870500
